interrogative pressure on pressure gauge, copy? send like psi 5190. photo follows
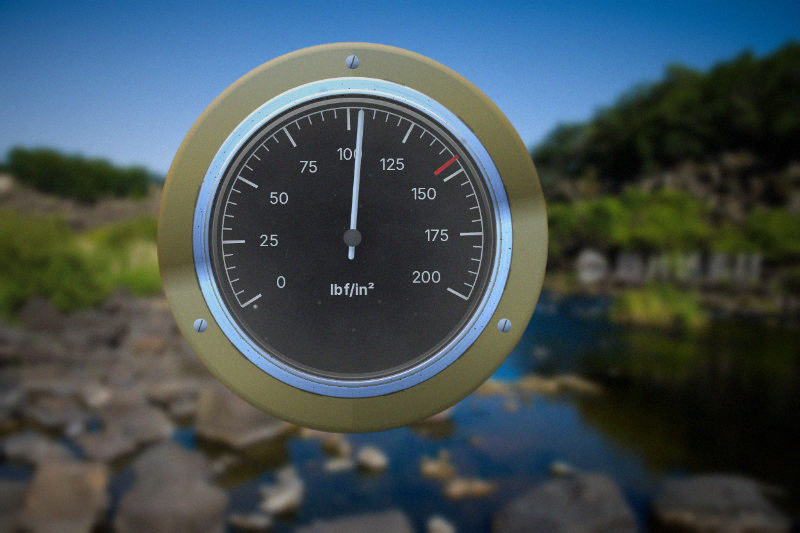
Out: psi 105
